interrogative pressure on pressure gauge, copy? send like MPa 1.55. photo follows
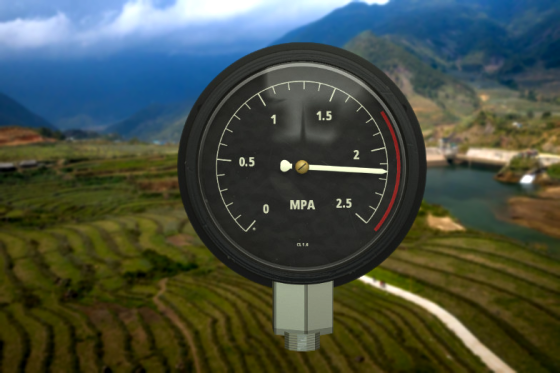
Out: MPa 2.15
